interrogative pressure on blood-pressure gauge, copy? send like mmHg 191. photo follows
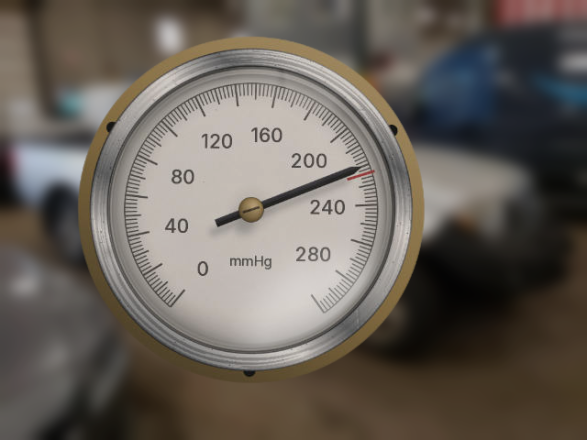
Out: mmHg 220
